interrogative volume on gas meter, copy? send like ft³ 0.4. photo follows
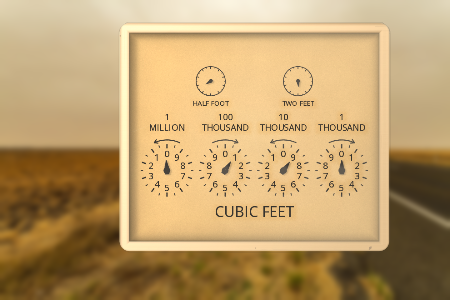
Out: ft³ 9000
